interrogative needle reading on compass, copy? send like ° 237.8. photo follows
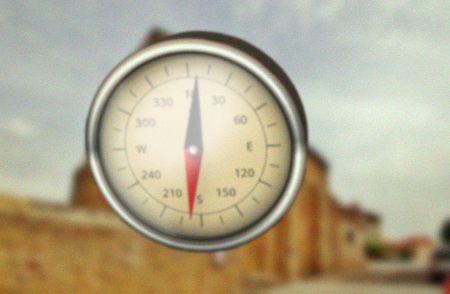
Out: ° 187.5
